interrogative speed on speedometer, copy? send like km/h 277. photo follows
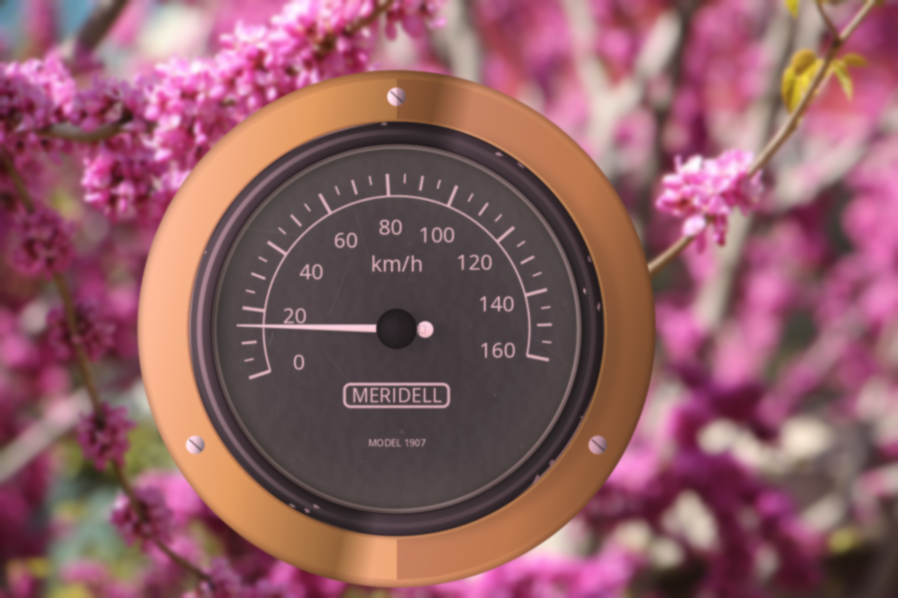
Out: km/h 15
